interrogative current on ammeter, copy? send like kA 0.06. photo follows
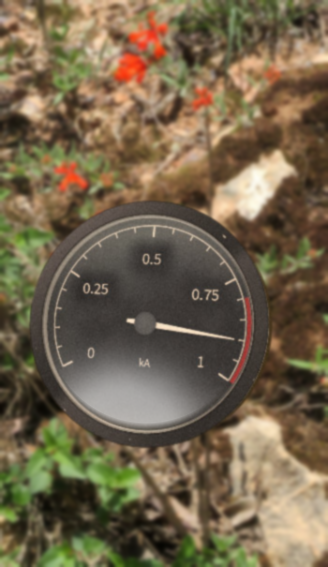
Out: kA 0.9
